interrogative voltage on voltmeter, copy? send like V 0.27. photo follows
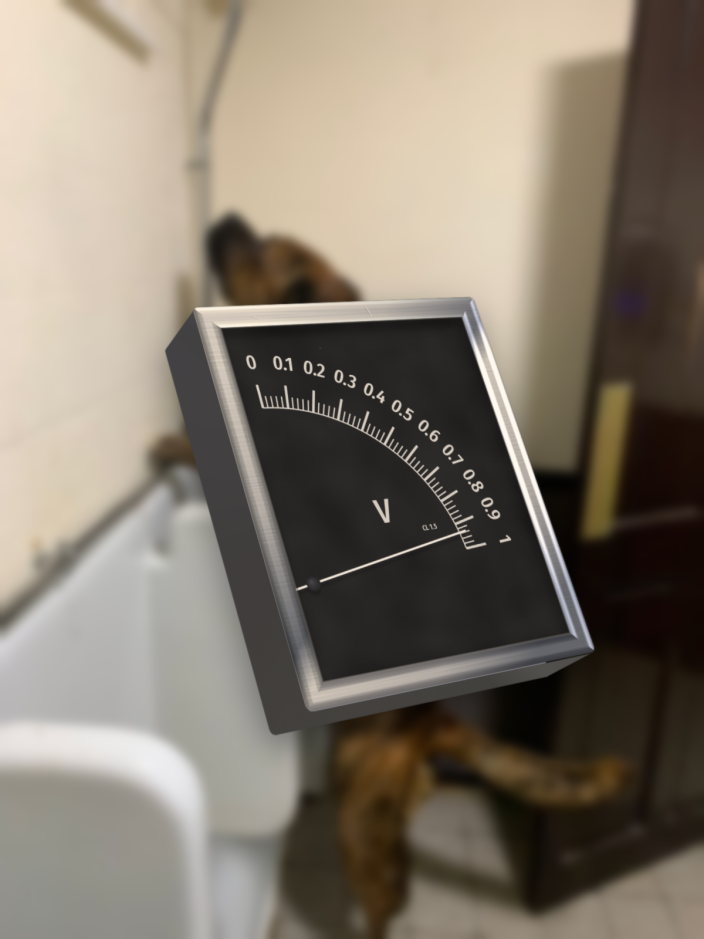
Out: V 0.94
